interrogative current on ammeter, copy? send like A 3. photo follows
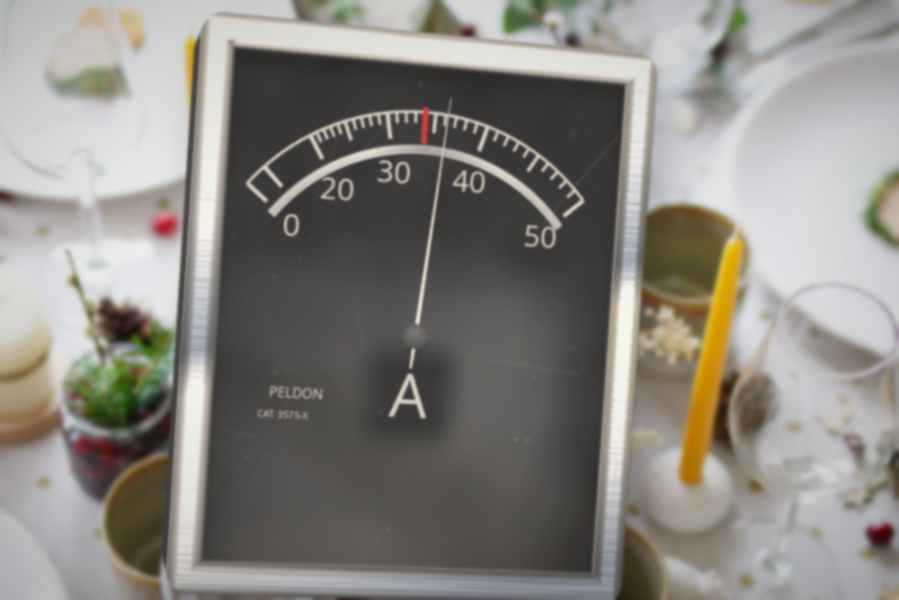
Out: A 36
